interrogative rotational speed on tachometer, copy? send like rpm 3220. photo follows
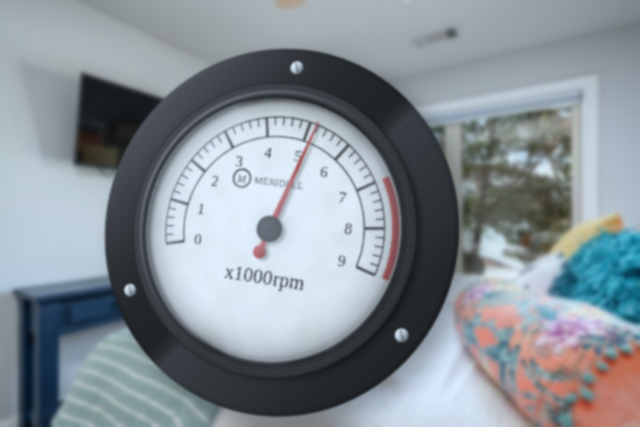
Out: rpm 5200
